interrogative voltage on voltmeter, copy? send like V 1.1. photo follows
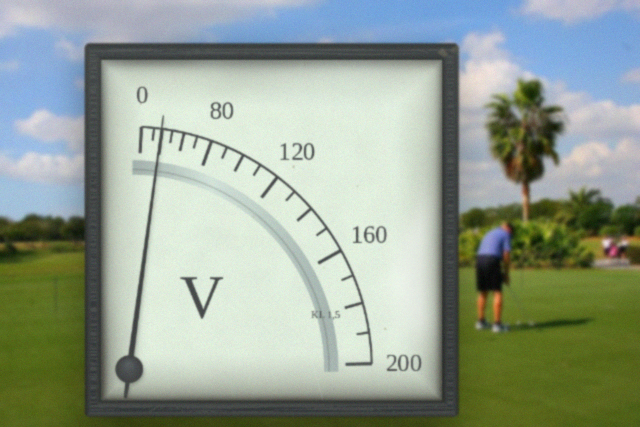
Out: V 40
